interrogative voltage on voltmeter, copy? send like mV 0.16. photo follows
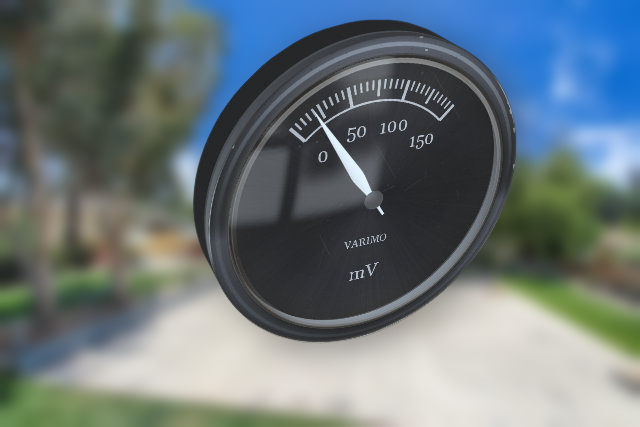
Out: mV 20
